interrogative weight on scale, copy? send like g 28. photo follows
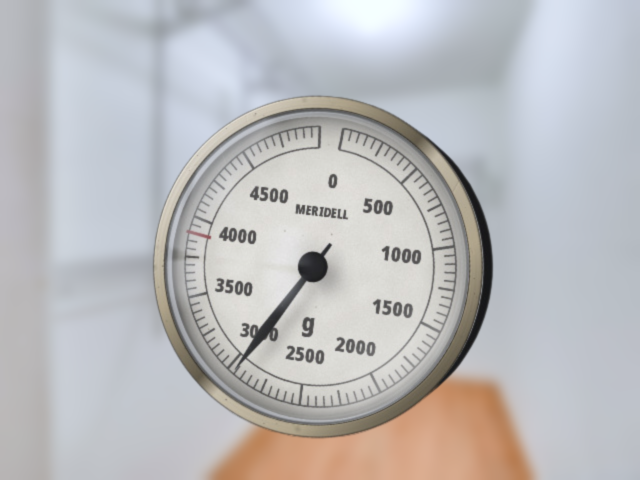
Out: g 2950
